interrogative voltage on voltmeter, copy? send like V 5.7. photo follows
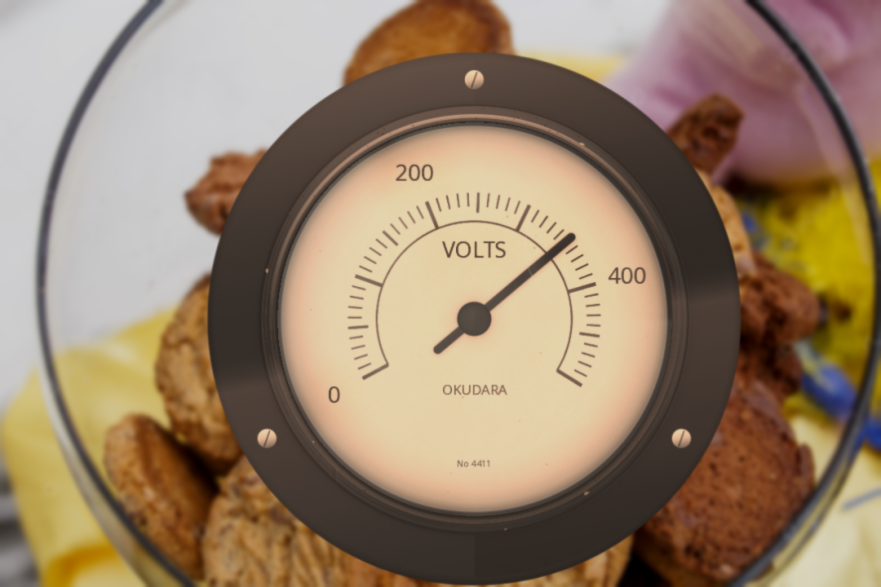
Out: V 350
